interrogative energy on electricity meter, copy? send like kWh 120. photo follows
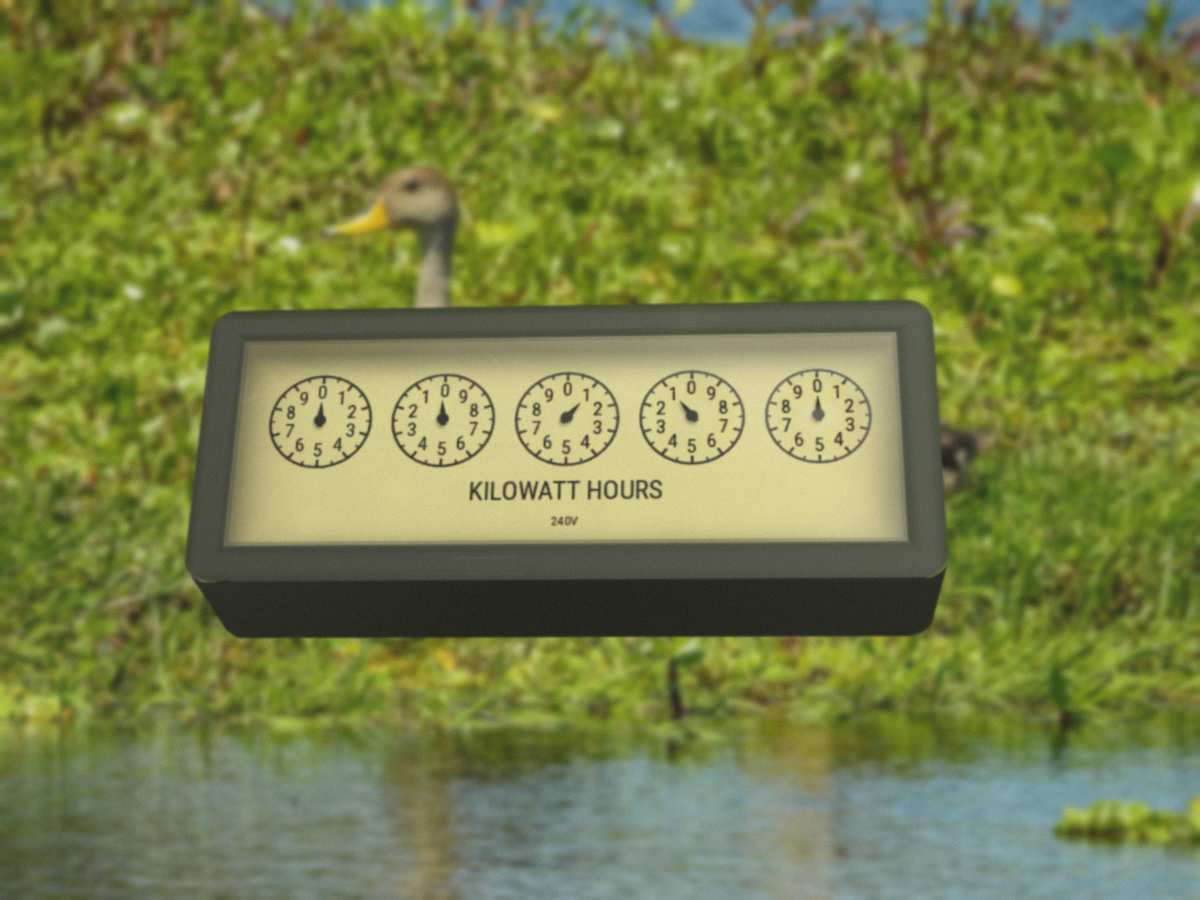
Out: kWh 110
